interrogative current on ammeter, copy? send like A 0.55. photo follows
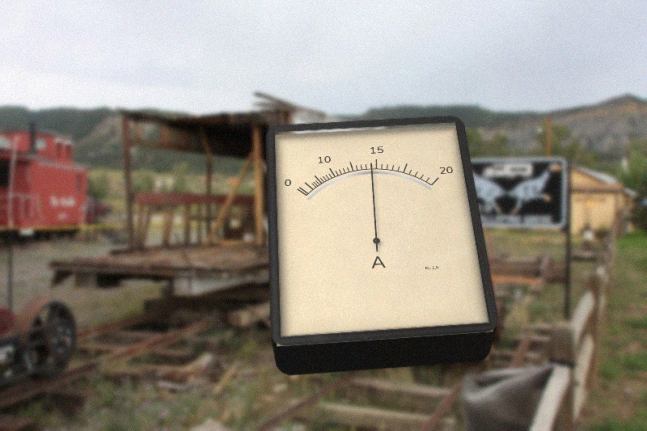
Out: A 14.5
